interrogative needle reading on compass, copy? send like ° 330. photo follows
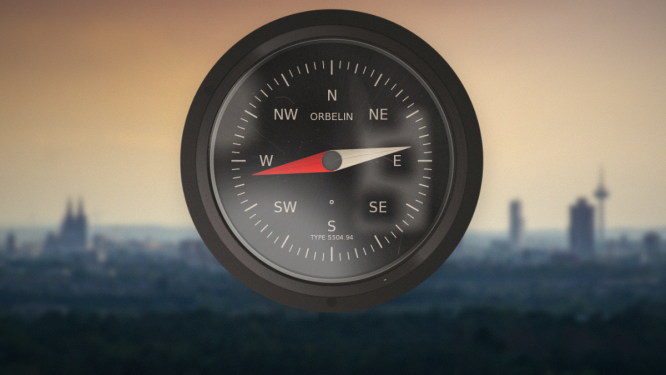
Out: ° 260
